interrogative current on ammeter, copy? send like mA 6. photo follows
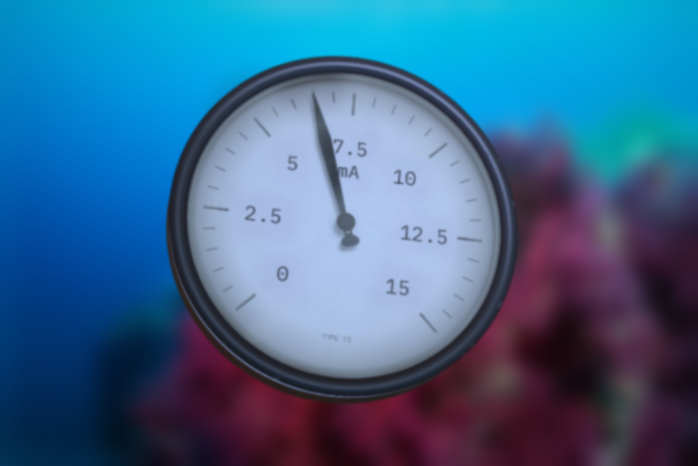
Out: mA 6.5
